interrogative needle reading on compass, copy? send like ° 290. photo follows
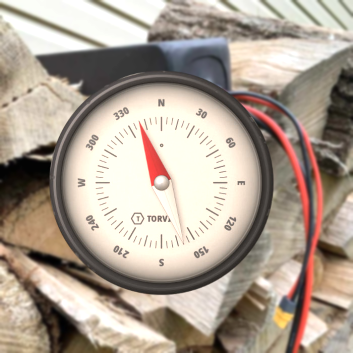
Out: ° 340
